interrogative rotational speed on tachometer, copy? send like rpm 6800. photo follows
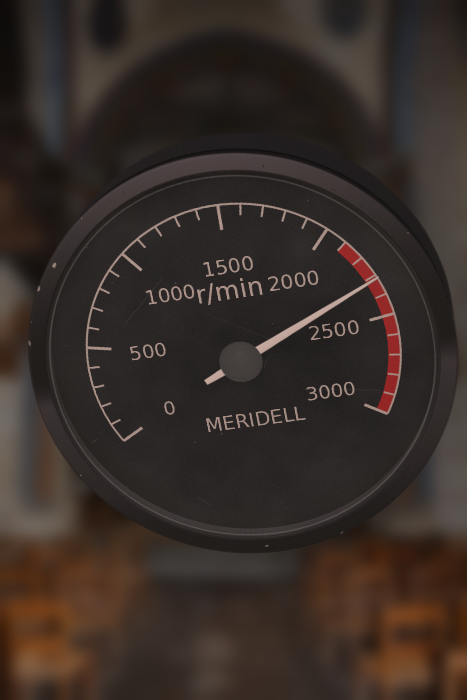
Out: rpm 2300
